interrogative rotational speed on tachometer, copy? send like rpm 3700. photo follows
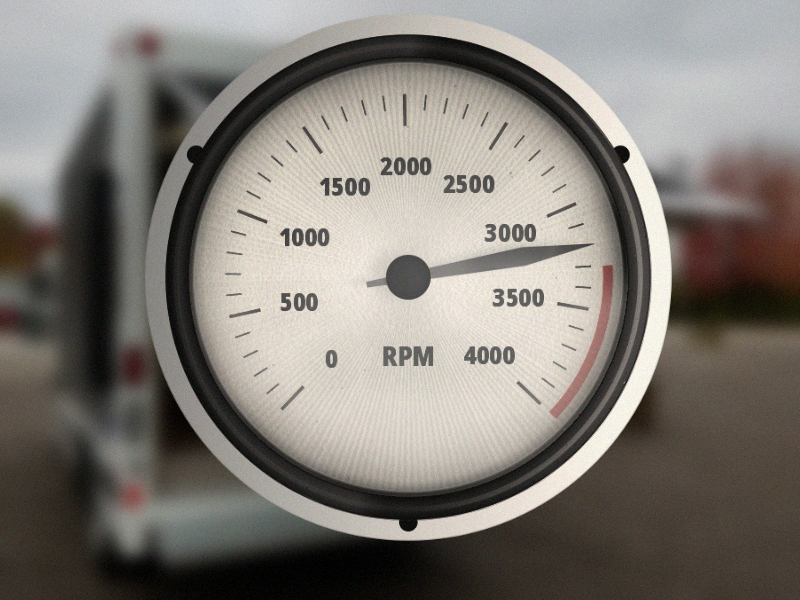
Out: rpm 3200
